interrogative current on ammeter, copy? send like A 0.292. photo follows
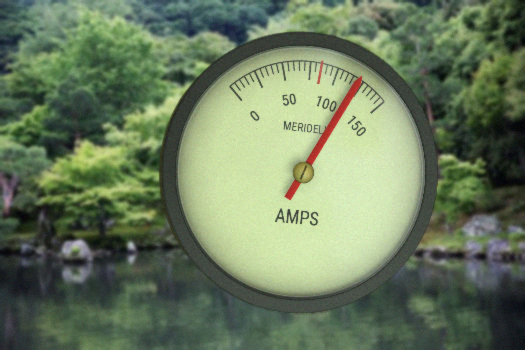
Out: A 120
